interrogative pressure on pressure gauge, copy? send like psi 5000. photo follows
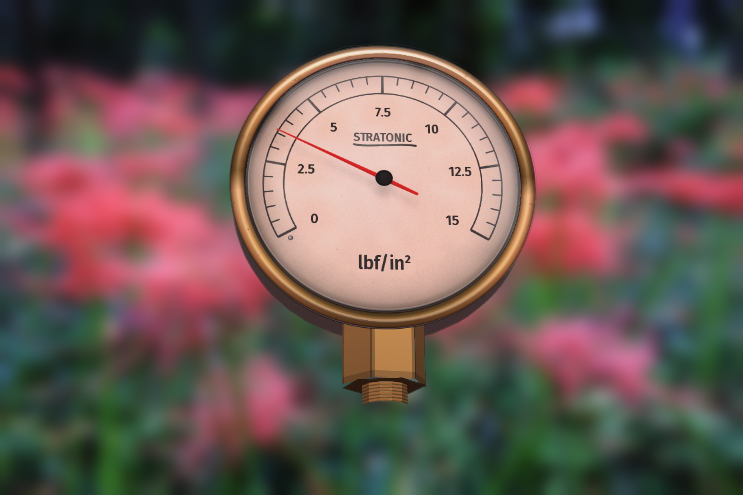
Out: psi 3.5
